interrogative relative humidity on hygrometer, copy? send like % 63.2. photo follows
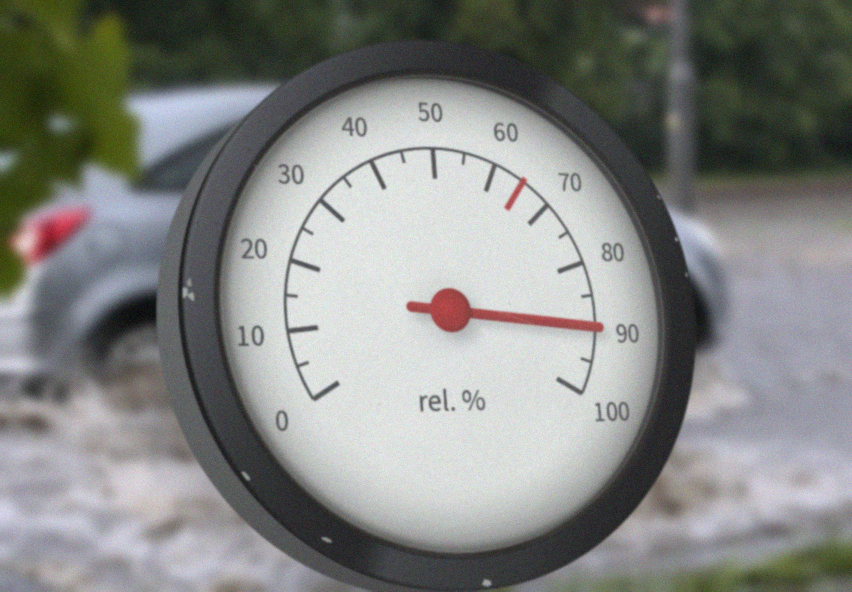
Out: % 90
